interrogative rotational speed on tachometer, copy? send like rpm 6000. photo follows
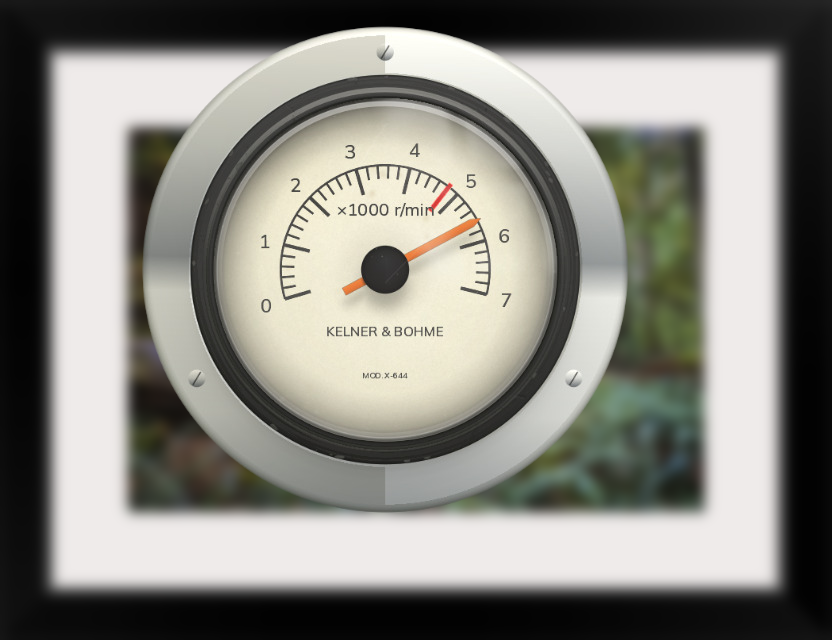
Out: rpm 5600
